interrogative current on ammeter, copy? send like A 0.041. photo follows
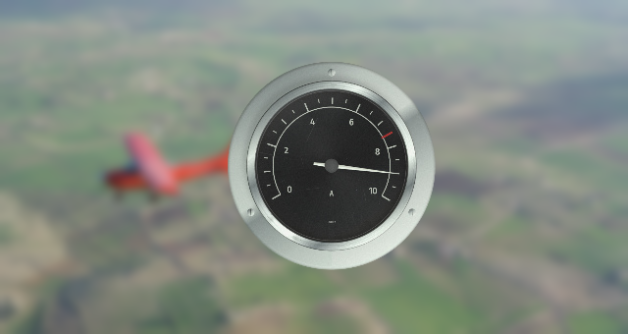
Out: A 9
